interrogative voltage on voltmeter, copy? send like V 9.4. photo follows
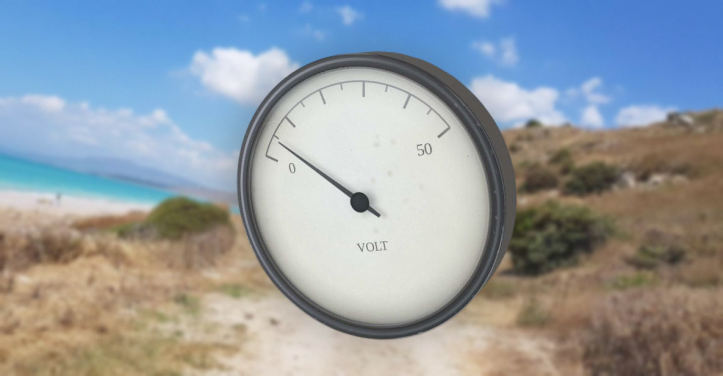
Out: V 5
